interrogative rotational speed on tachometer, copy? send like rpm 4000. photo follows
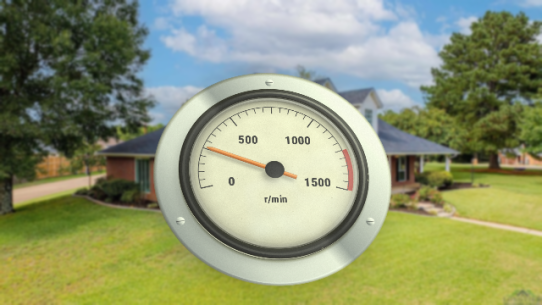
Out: rpm 250
